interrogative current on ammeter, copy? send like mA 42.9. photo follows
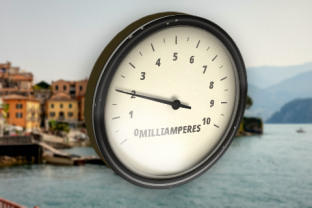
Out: mA 2
